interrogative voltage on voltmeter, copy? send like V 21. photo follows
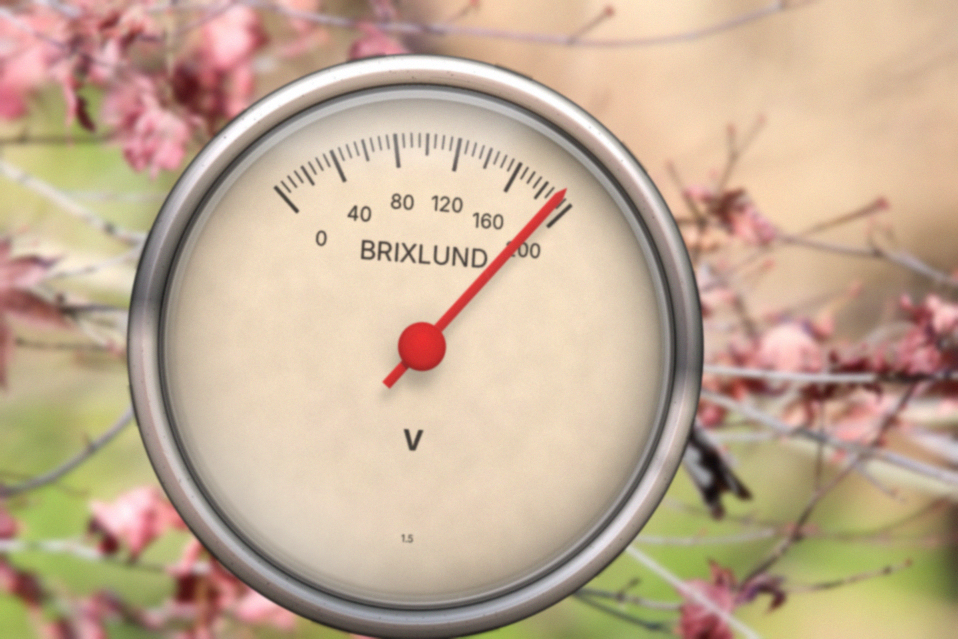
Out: V 190
